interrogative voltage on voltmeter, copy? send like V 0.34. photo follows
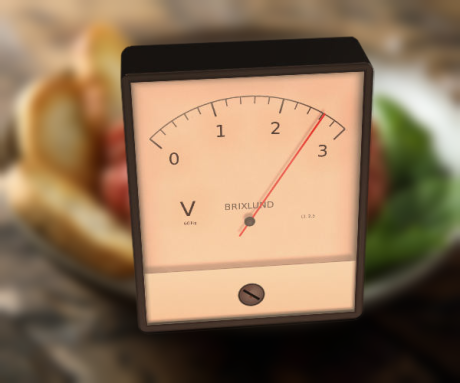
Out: V 2.6
